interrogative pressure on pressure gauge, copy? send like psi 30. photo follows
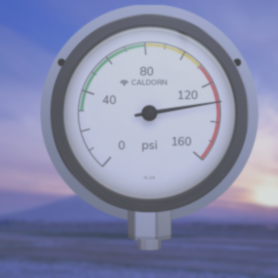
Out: psi 130
